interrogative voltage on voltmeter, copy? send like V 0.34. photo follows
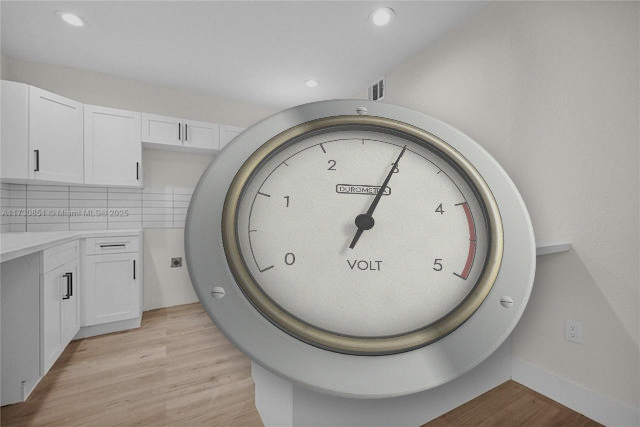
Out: V 3
